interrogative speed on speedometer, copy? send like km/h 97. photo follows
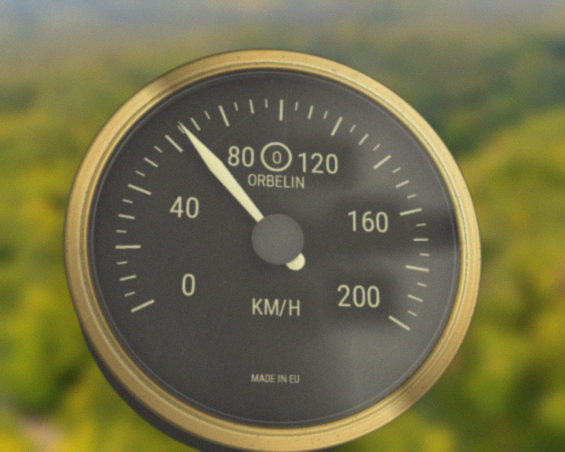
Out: km/h 65
